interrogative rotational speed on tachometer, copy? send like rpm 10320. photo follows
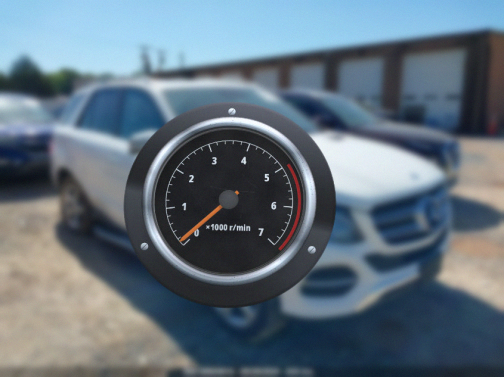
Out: rpm 100
